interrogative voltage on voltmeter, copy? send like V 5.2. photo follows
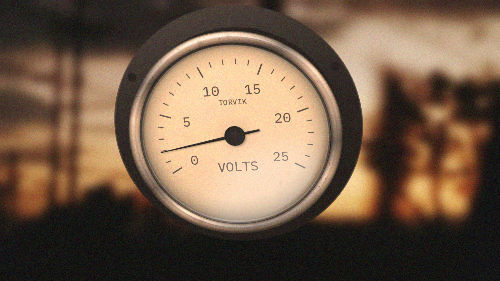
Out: V 2
